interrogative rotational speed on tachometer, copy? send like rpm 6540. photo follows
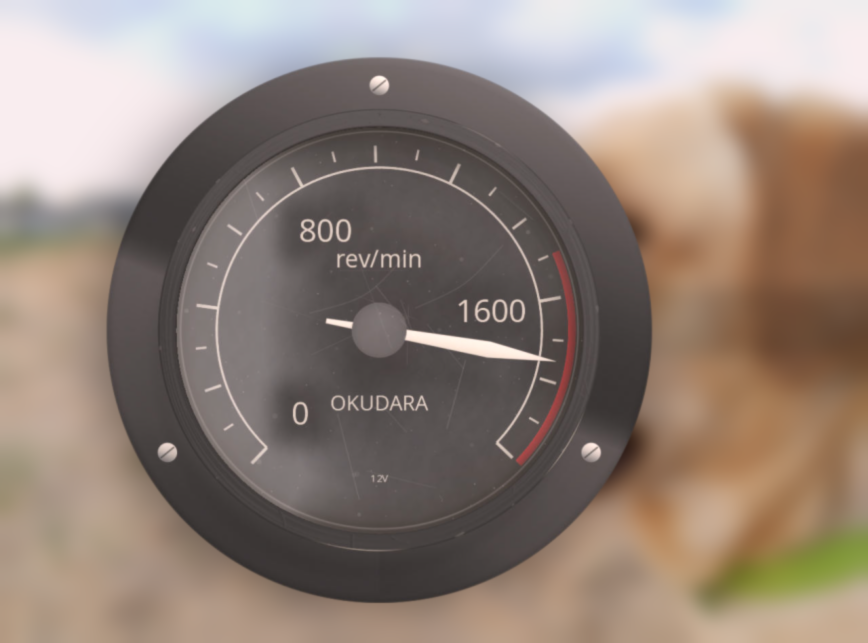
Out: rpm 1750
